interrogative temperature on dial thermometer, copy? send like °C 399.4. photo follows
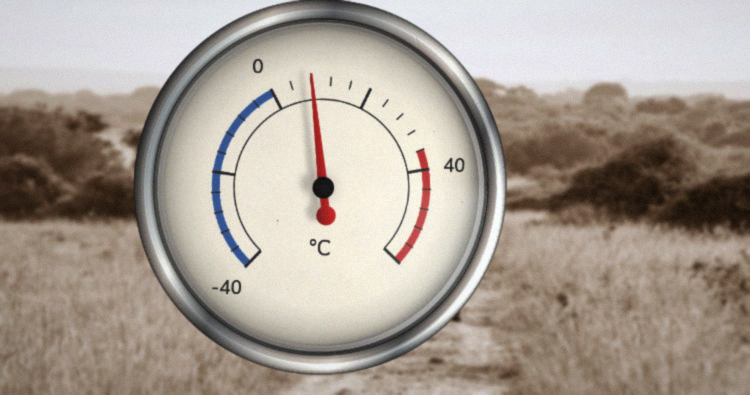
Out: °C 8
